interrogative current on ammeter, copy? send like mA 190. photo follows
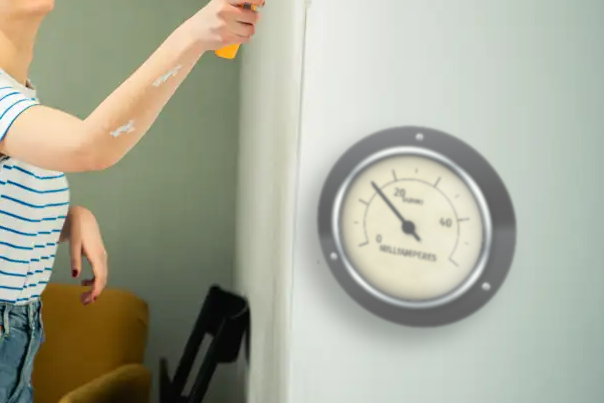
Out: mA 15
